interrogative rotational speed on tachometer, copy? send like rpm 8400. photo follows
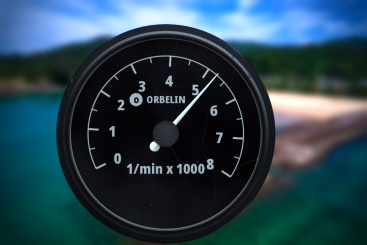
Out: rpm 5250
